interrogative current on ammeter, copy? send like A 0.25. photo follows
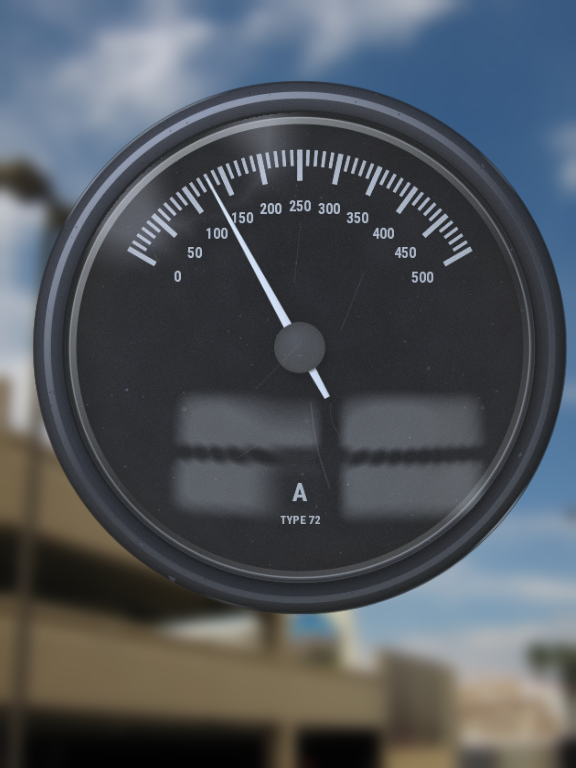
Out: A 130
